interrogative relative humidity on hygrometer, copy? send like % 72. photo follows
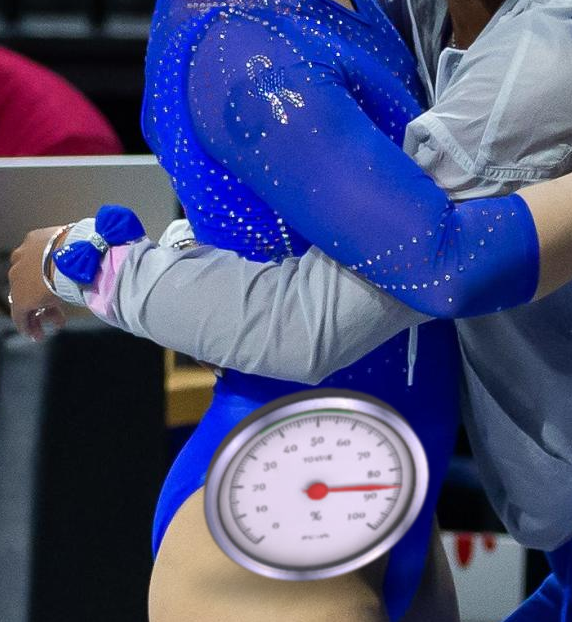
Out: % 85
